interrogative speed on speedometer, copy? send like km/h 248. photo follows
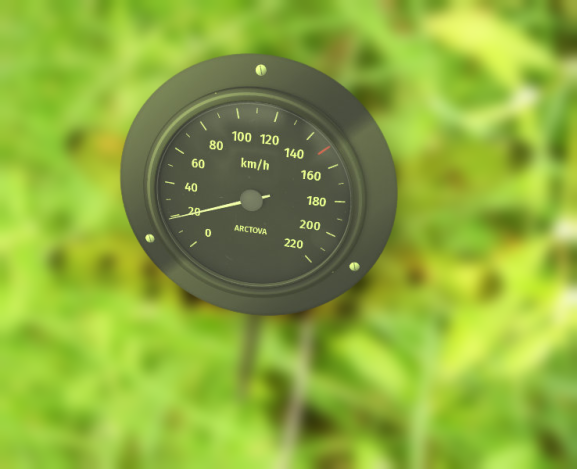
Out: km/h 20
